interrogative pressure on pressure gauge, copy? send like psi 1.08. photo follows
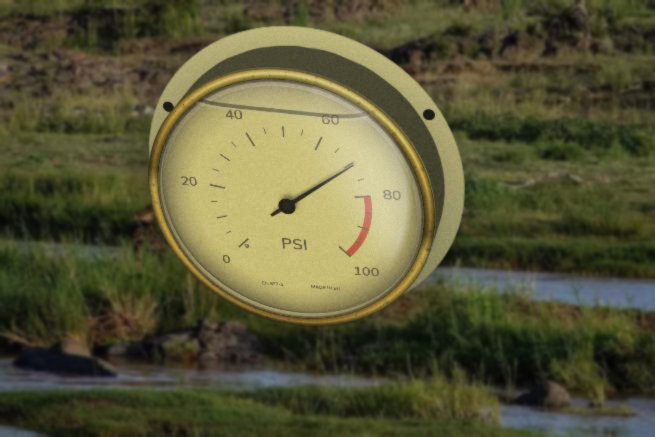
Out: psi 70
